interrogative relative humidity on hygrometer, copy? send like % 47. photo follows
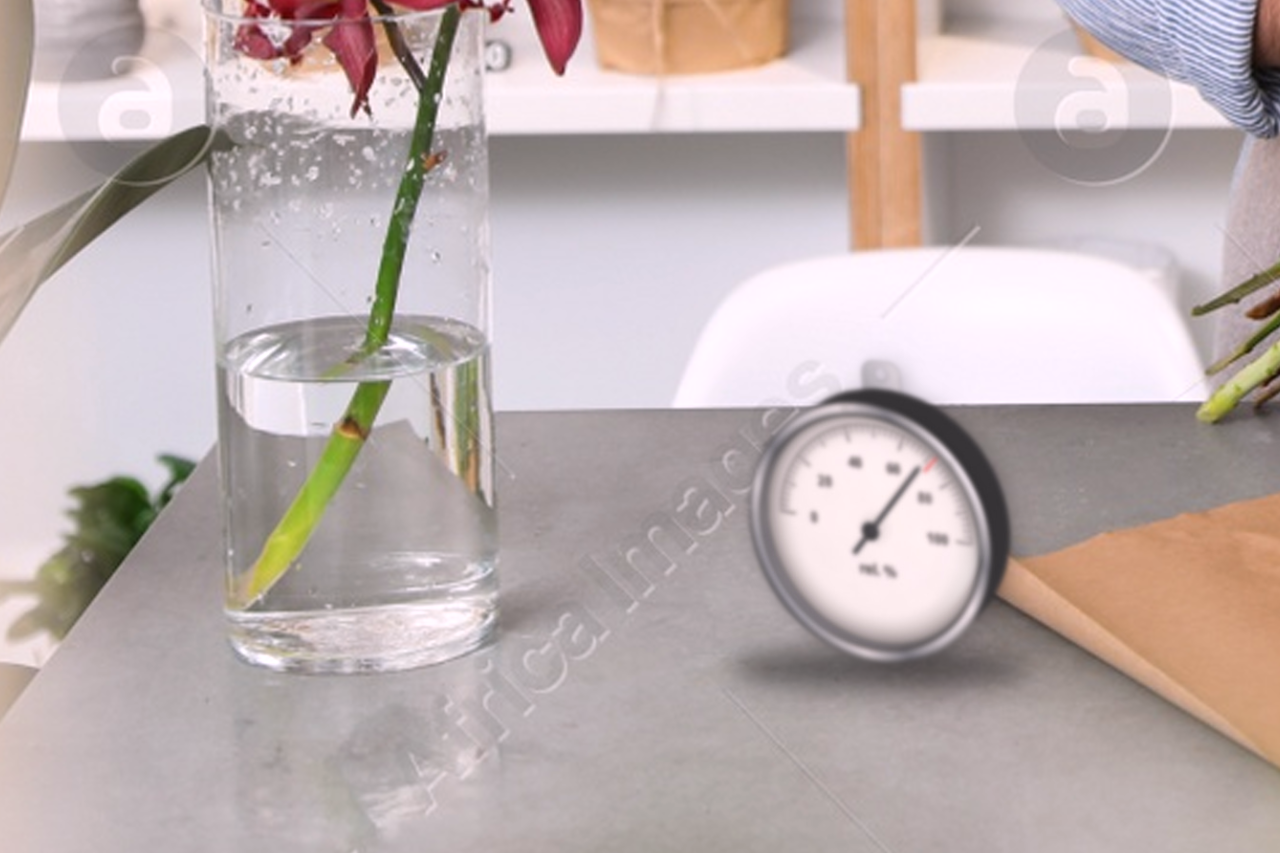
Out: % 70
